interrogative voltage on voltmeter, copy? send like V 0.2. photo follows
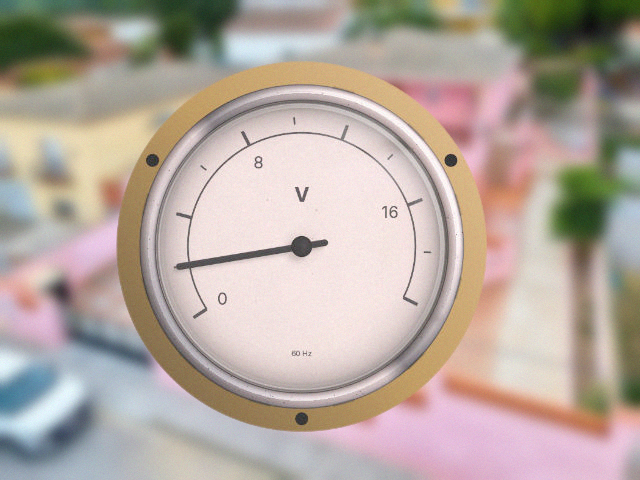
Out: V 2
